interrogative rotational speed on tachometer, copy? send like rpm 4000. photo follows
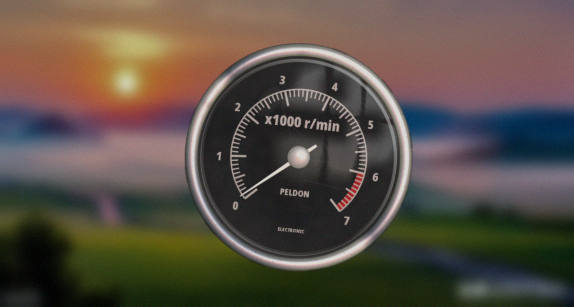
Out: rpm 100
